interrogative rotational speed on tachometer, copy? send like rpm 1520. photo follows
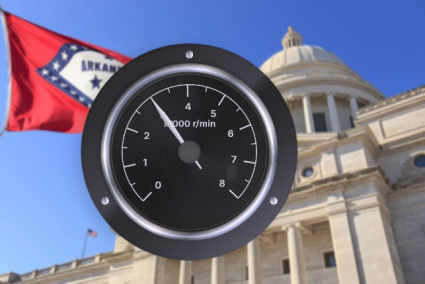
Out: rpm 3000
